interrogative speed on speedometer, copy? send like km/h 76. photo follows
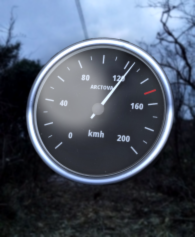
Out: km/h 125
